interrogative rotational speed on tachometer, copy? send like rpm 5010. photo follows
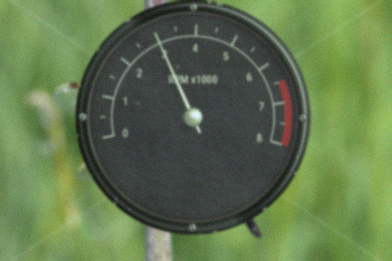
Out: rpm 3000
